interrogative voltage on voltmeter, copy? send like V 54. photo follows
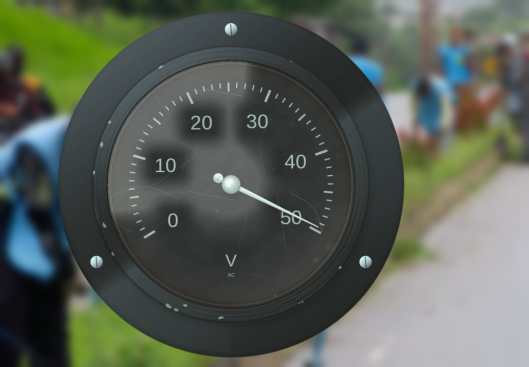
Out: V 49.5
